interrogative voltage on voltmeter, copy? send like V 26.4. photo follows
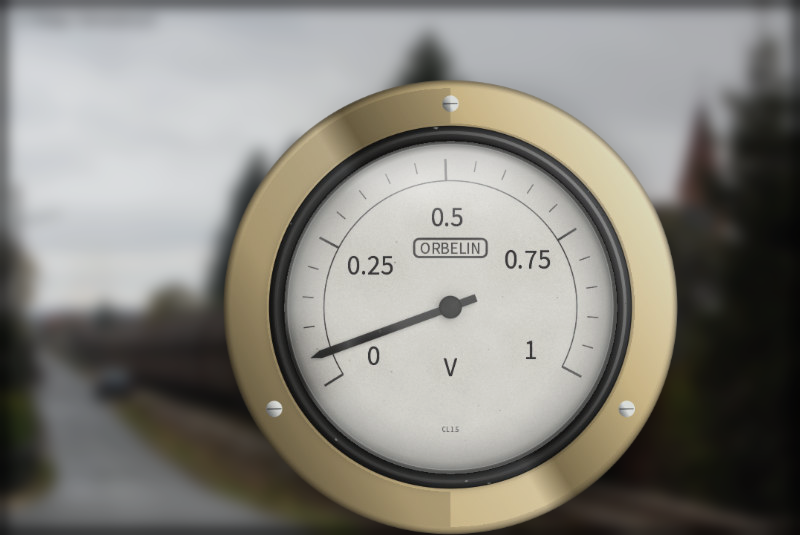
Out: V 0.05
